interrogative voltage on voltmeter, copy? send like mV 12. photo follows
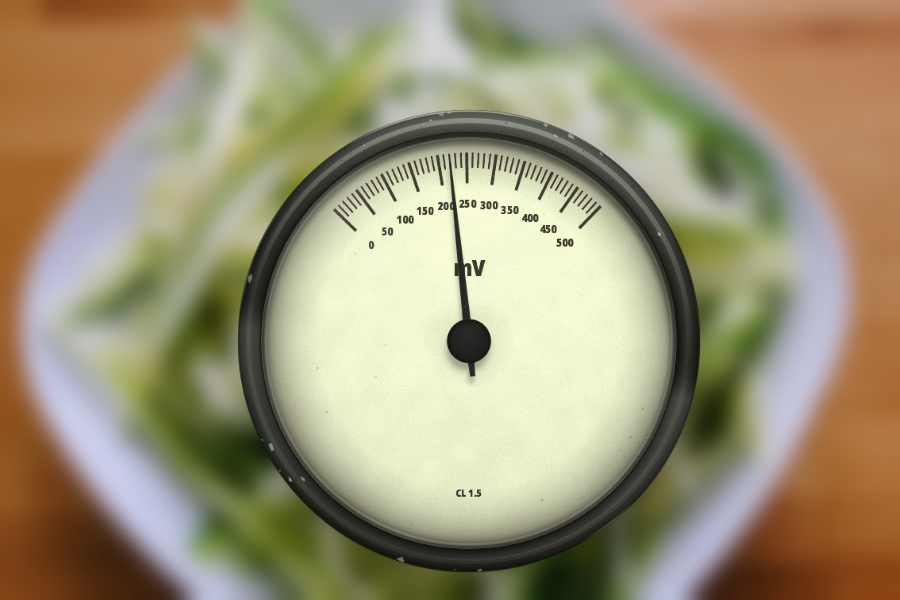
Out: mV 220
